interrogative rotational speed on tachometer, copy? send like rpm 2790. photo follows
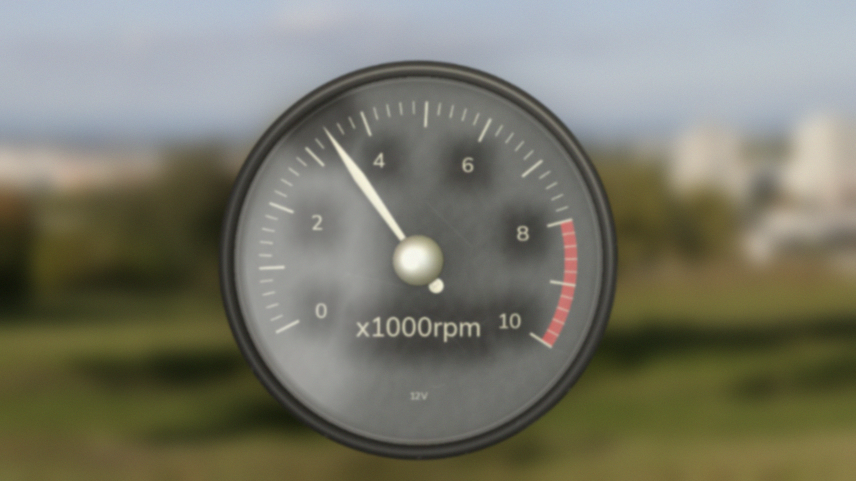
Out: rpm 3400
